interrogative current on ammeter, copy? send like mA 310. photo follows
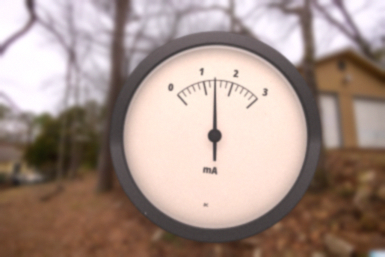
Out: mA 1.4
